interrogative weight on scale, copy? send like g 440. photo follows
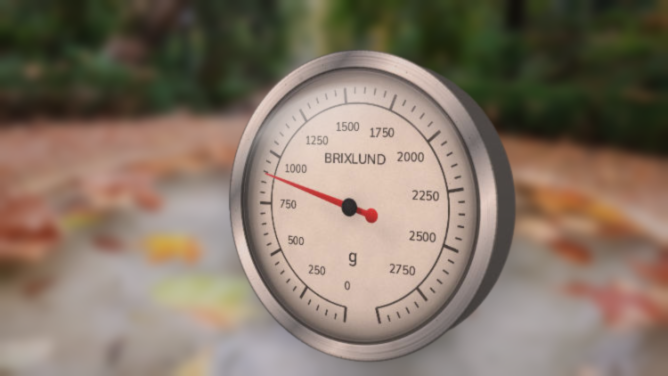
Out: g 900
